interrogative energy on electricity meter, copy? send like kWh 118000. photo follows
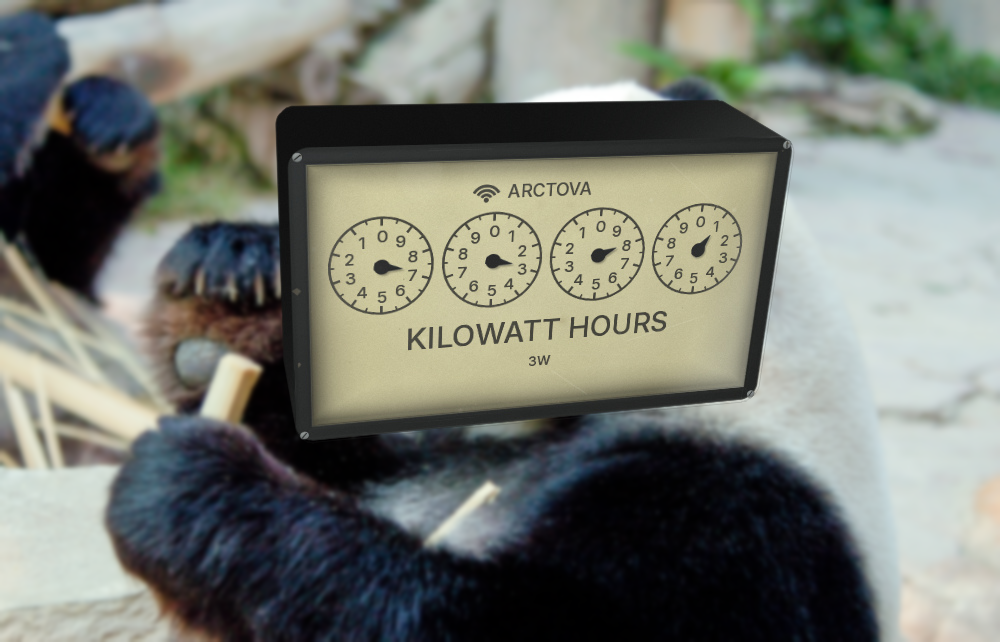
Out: kWh 7281
